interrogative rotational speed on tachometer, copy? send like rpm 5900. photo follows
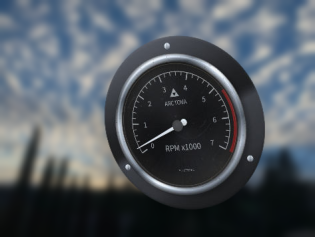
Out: rpm 200
